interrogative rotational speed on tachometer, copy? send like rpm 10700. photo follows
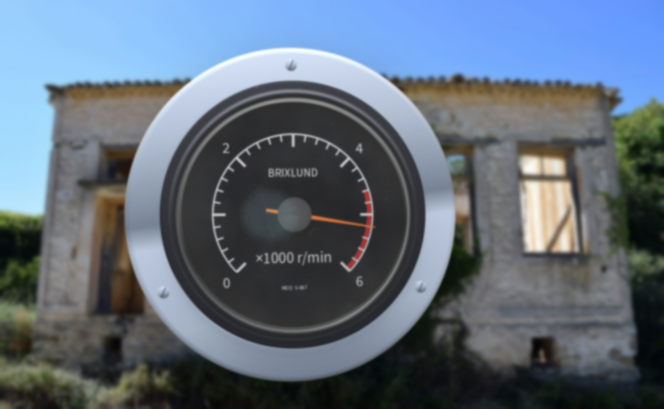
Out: rpm 5200
